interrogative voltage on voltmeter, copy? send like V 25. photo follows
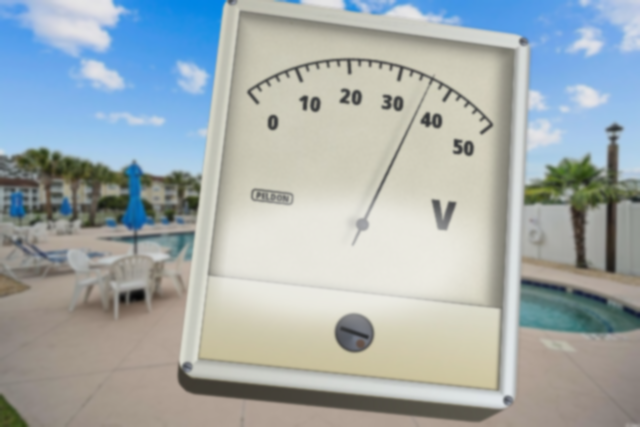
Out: V 36
